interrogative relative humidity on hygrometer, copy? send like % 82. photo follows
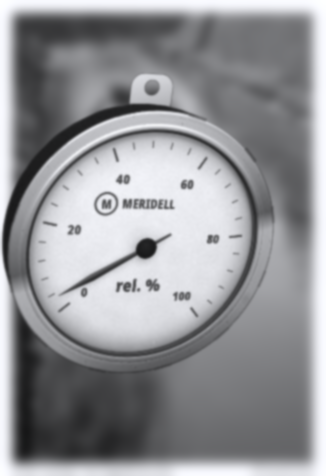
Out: % 4
